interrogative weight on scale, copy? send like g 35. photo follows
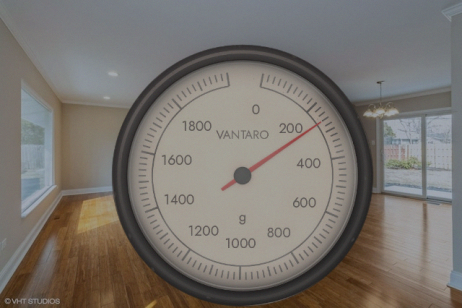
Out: g 260
